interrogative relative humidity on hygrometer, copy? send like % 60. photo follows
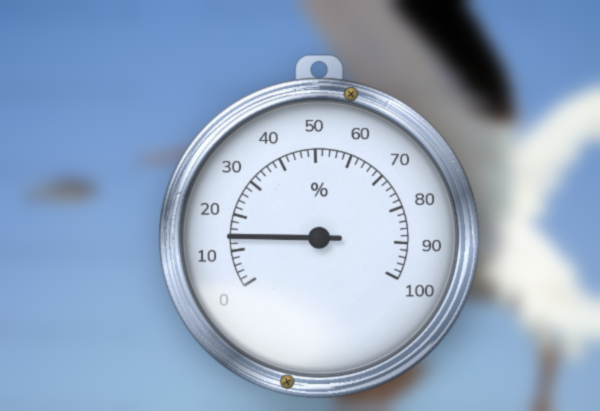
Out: % 14
